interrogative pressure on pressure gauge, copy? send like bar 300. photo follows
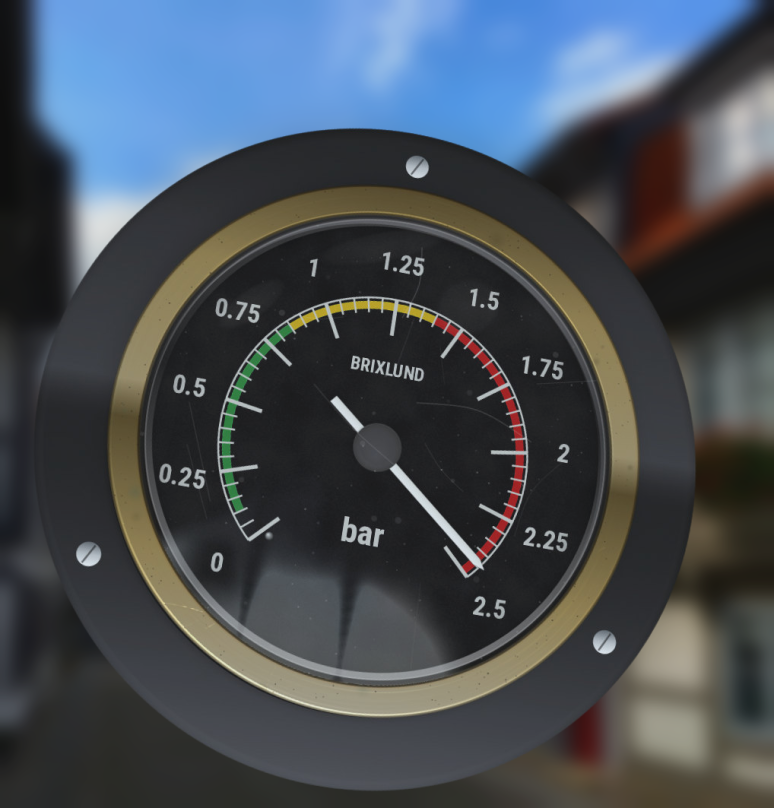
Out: bar 2.45
